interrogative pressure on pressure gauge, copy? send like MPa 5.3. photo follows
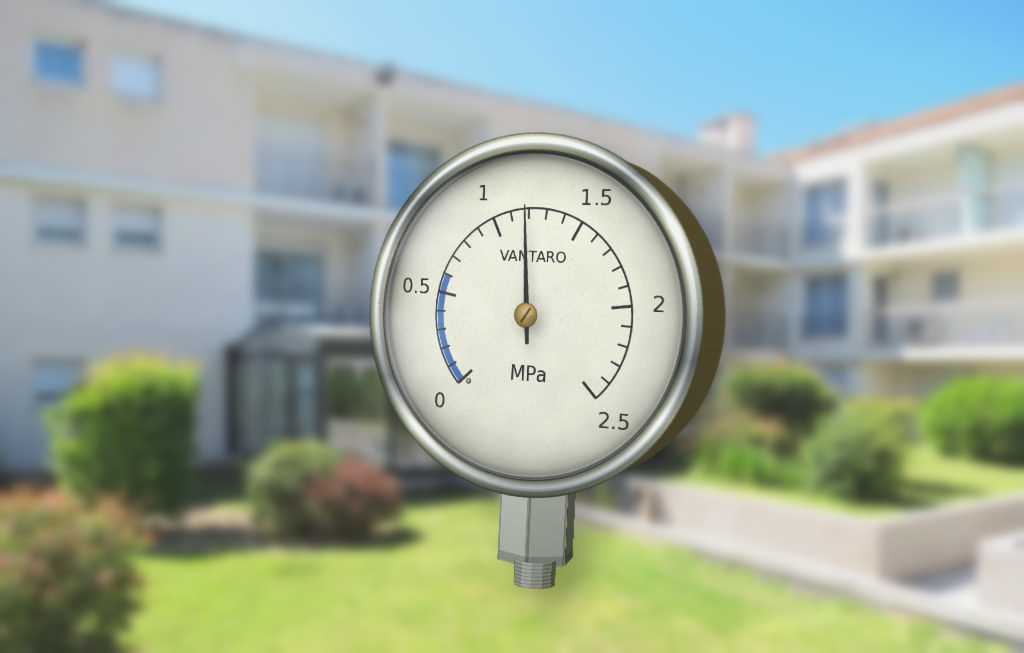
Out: MPa 1.2
